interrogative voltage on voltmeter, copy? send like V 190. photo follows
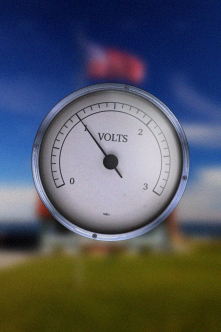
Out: V 1
